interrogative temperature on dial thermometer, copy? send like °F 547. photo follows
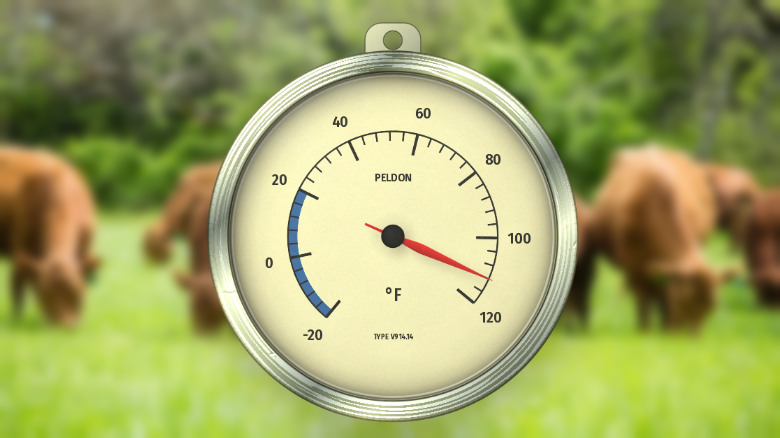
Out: °F 112
